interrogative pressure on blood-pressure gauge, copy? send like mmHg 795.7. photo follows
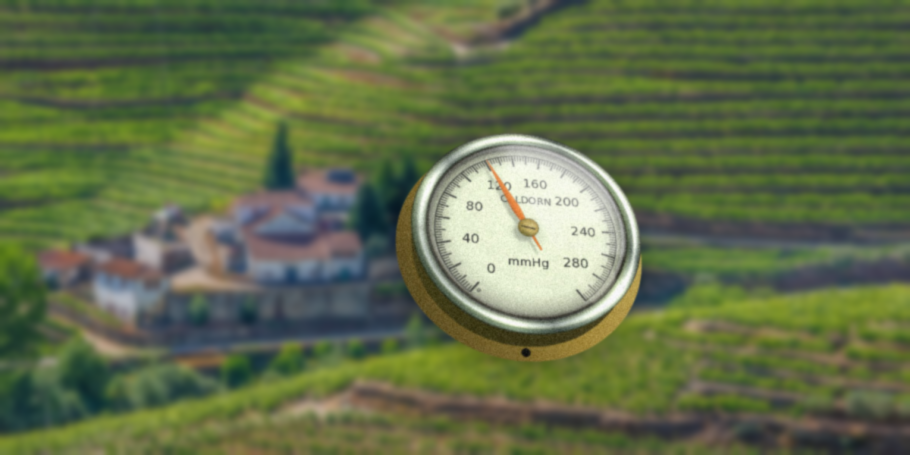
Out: mmHg 120
